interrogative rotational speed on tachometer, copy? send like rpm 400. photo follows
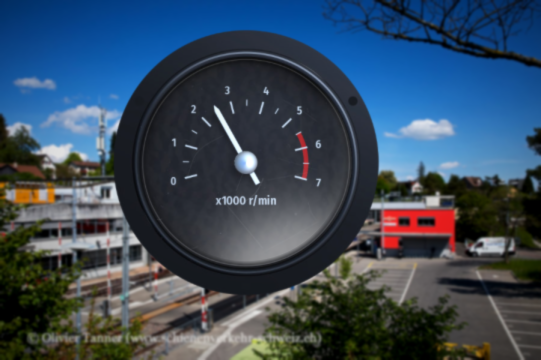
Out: rpm 2500
